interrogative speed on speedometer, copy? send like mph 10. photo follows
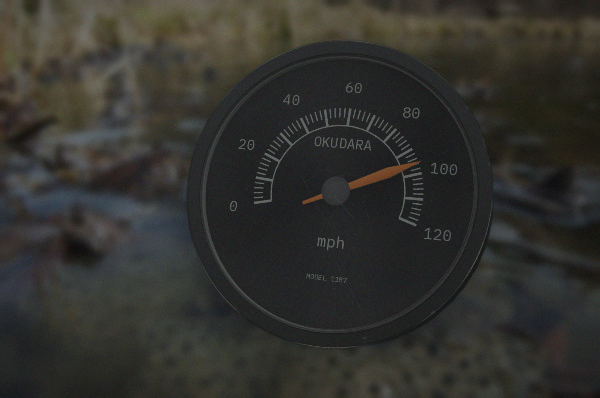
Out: mph 96
